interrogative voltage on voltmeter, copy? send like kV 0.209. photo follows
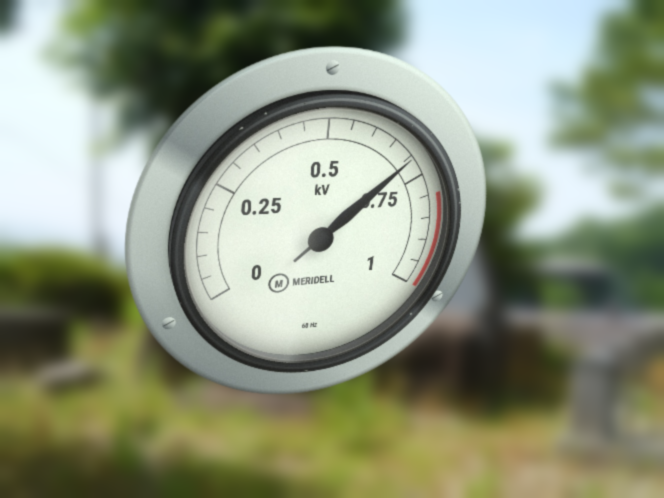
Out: kV 0.7
